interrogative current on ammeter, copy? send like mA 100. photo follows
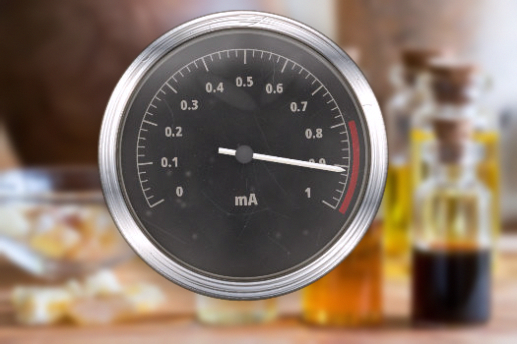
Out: mA 0.91
